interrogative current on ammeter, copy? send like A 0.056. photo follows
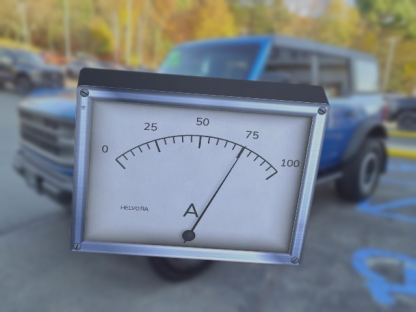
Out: A 75
